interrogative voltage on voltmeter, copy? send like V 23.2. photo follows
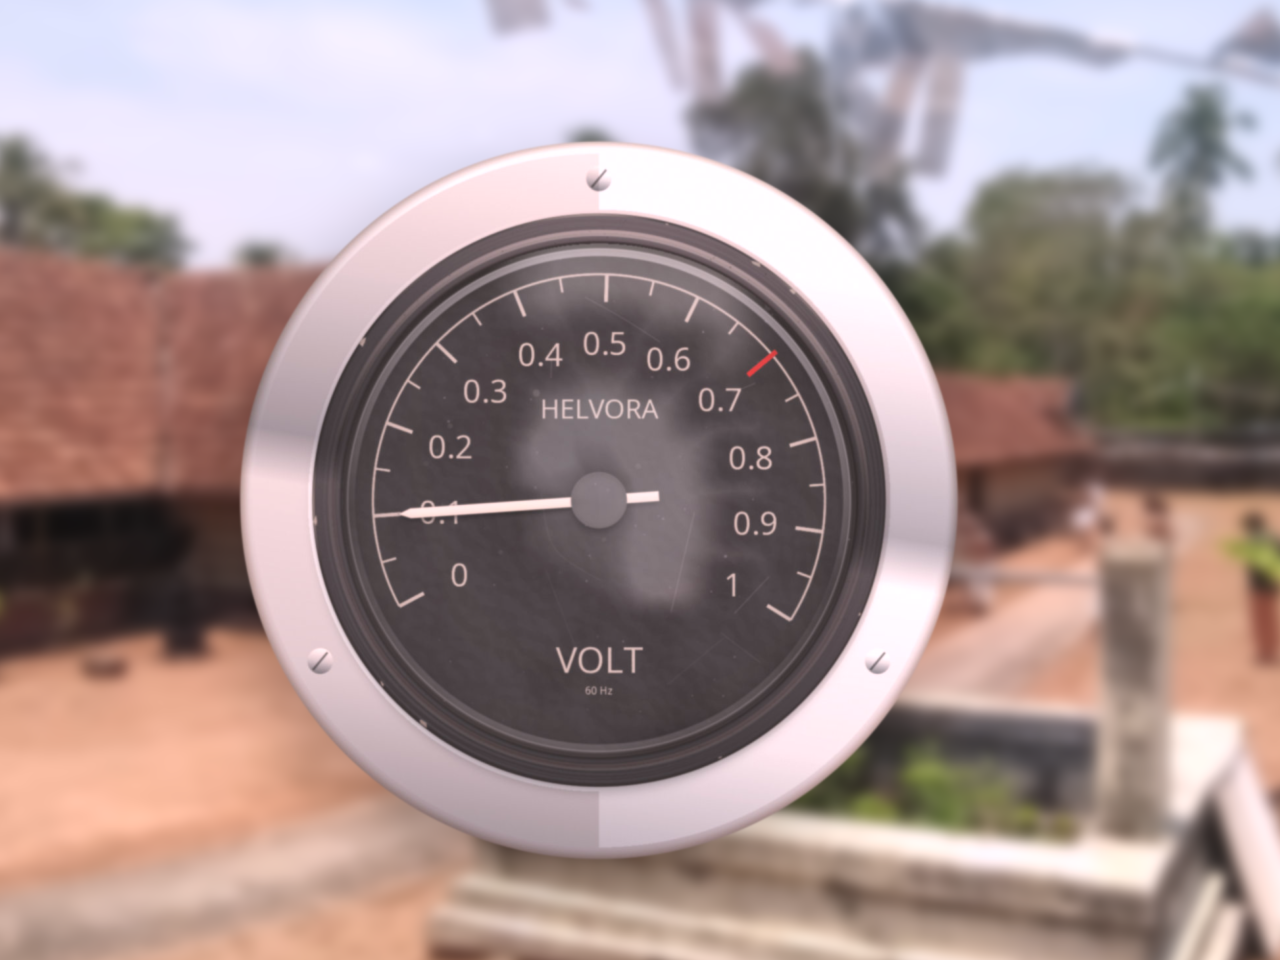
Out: V 0.1
